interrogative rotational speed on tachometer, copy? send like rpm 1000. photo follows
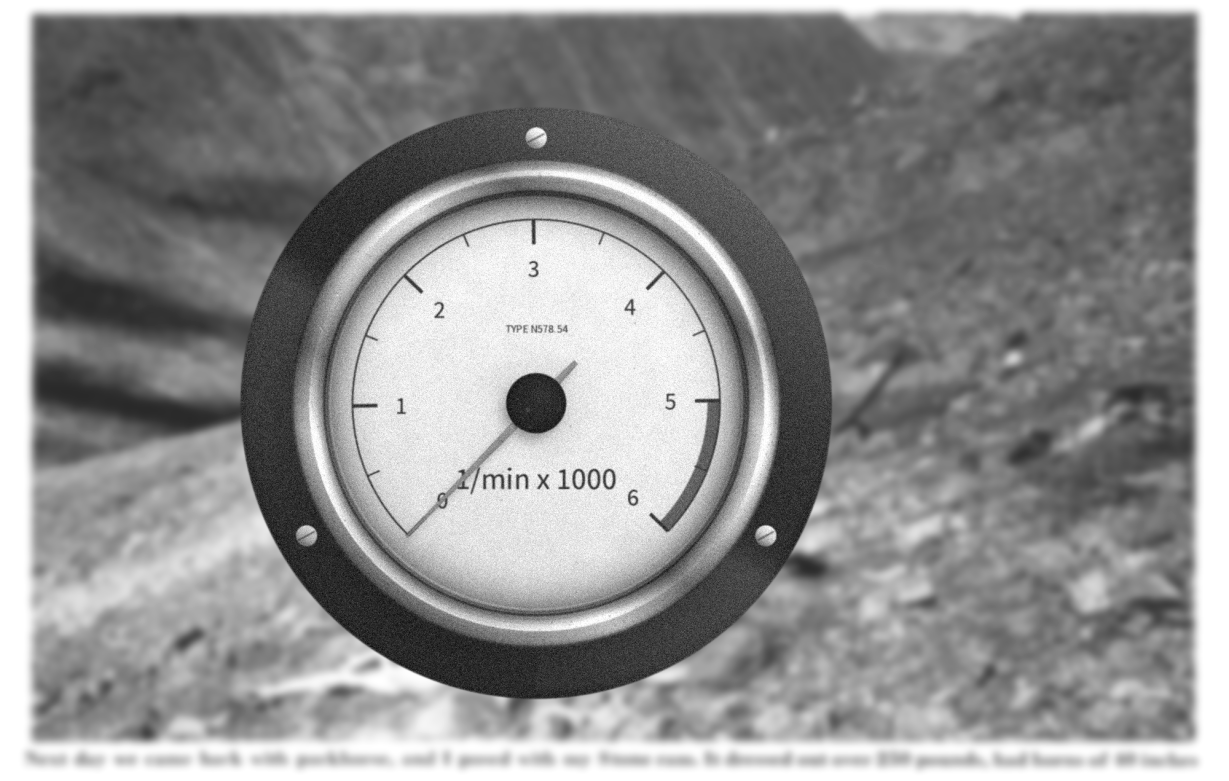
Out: rpm 0
